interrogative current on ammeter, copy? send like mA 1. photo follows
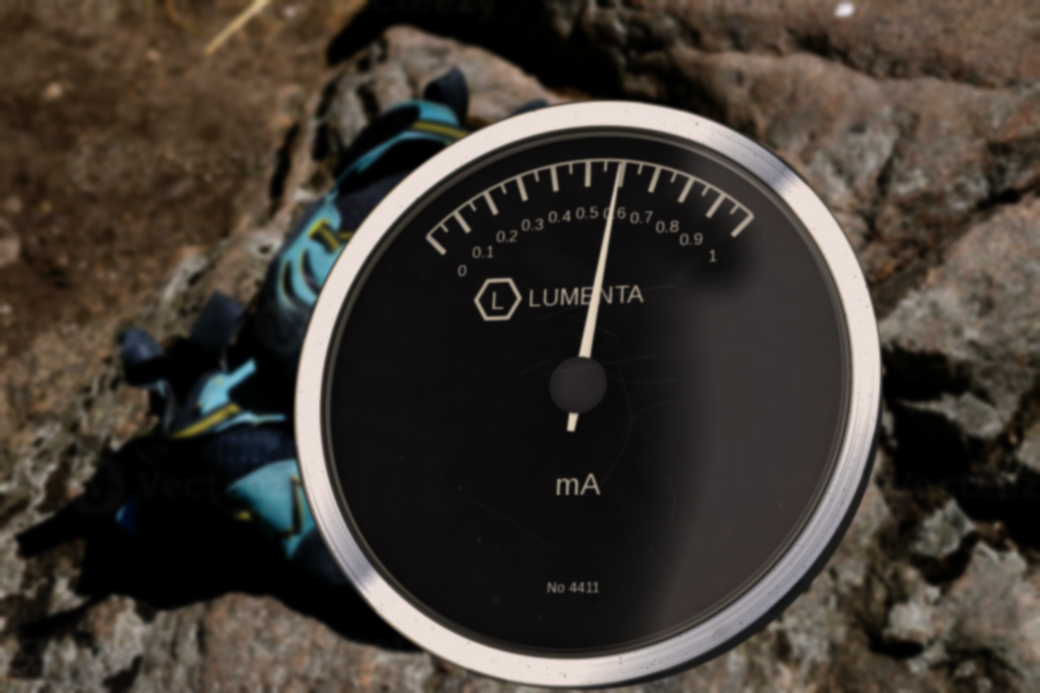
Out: mA 0.6
